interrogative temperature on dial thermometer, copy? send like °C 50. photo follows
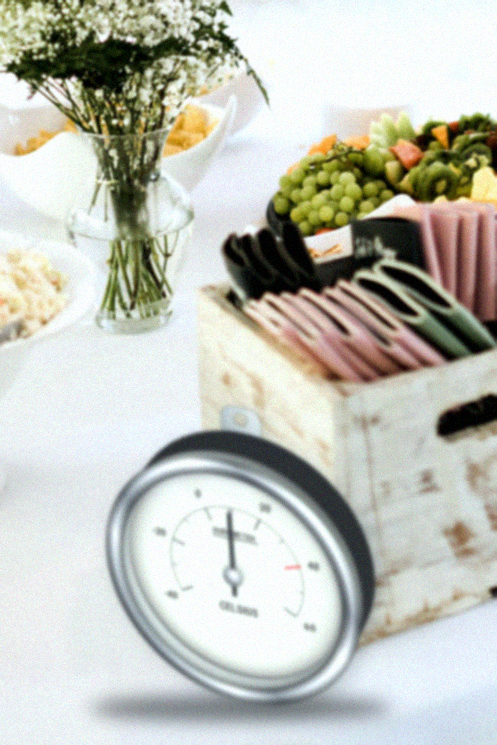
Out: °C 10
